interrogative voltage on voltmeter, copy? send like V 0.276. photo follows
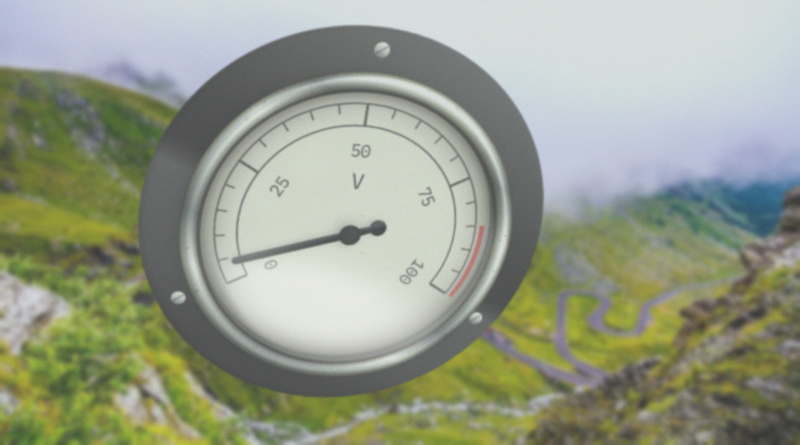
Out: V 5
